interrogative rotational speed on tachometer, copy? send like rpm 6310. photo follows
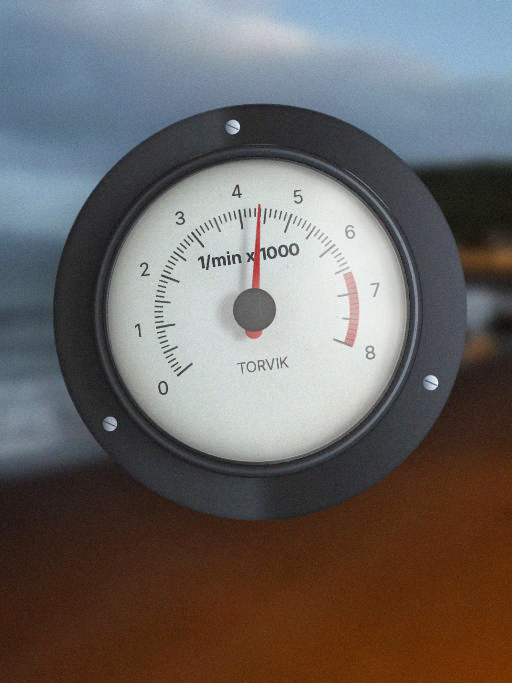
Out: rpm 4400
